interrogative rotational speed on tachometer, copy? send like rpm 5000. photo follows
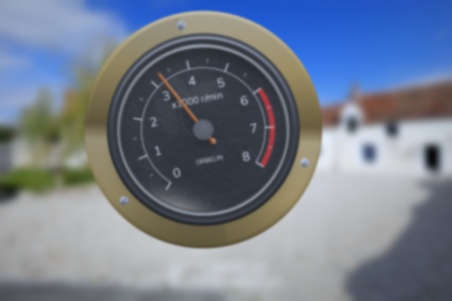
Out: rpm 3250
